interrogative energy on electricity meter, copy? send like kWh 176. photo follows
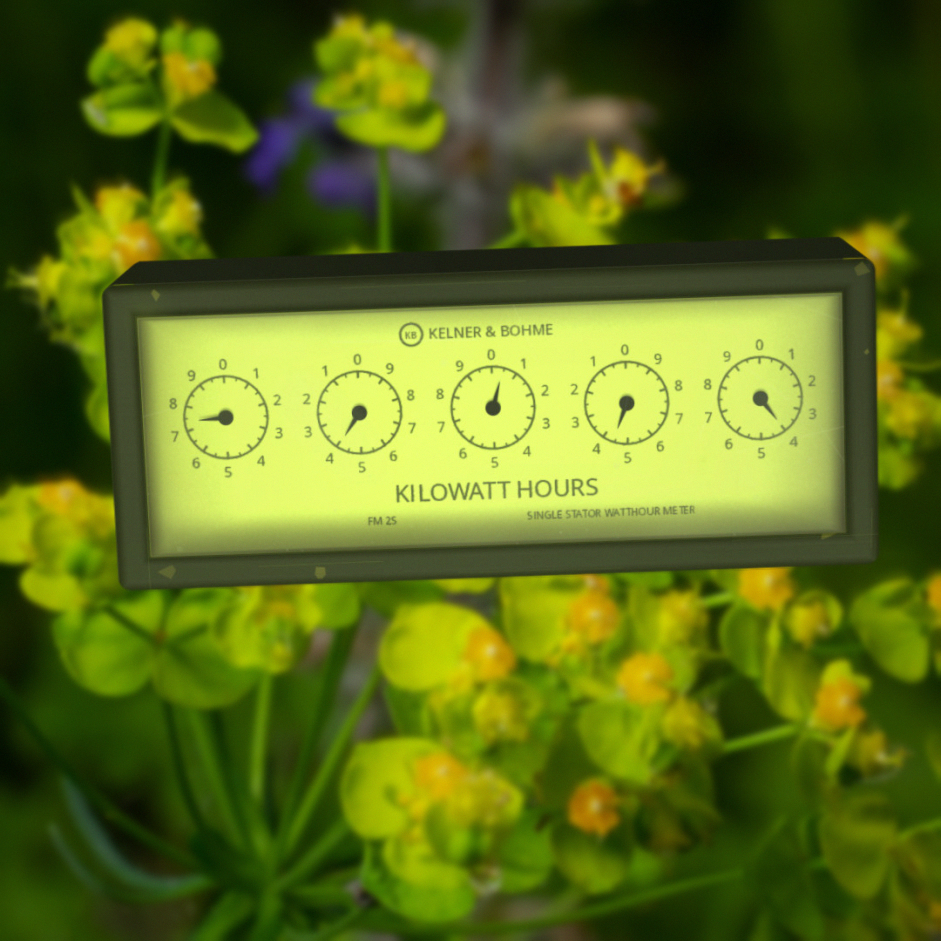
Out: kWh 74044
